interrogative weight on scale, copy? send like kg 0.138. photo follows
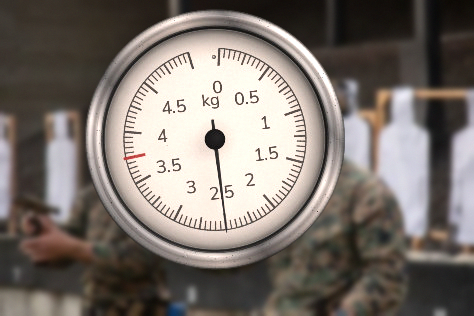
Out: kg 2.5
